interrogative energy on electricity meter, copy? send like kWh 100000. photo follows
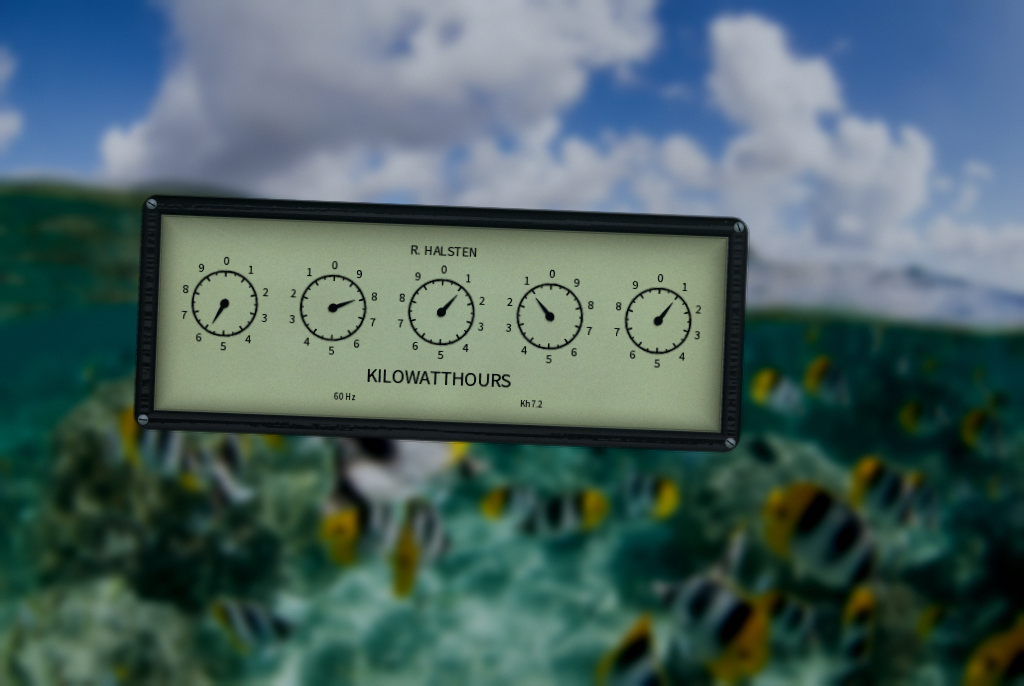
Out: kWh 58111
